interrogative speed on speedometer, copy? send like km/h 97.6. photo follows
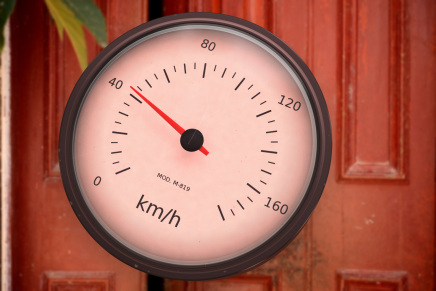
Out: km/h 42.5
